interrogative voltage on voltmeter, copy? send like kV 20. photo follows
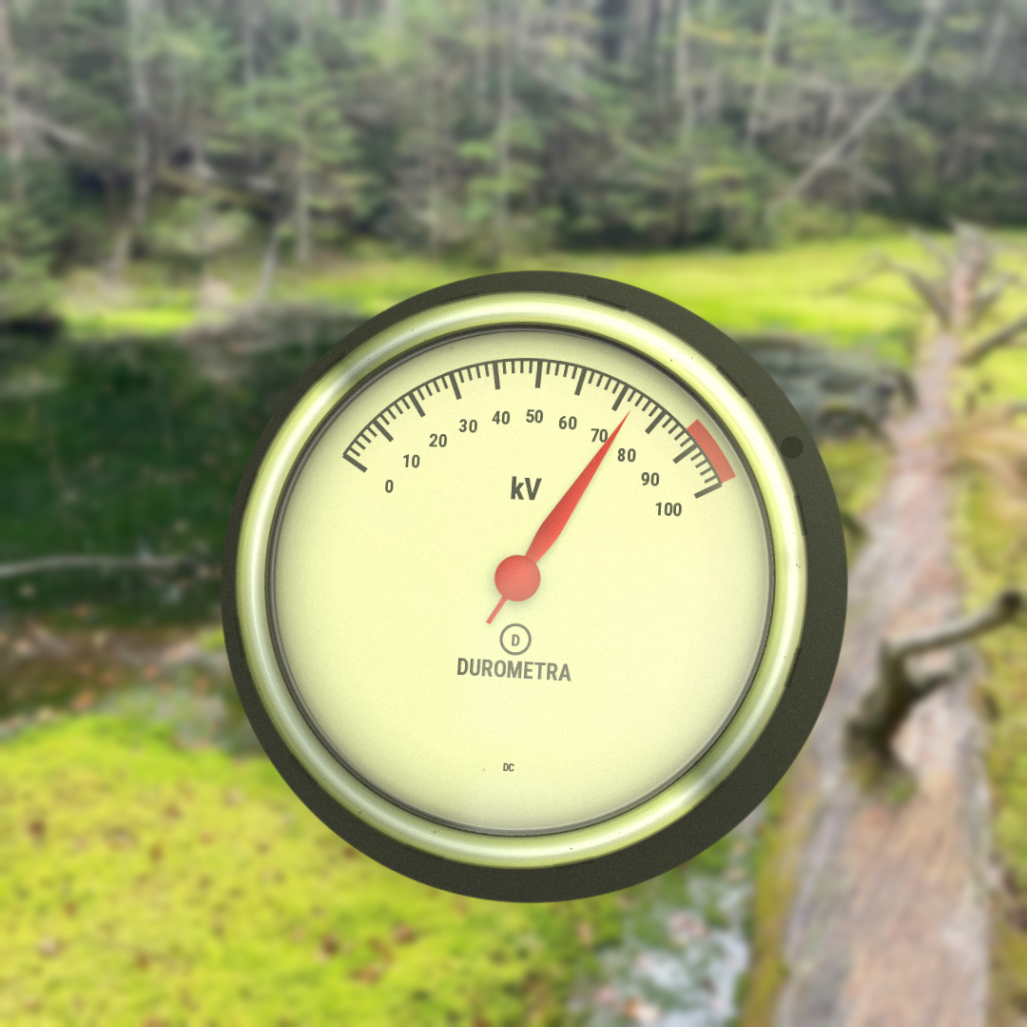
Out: kV 74
